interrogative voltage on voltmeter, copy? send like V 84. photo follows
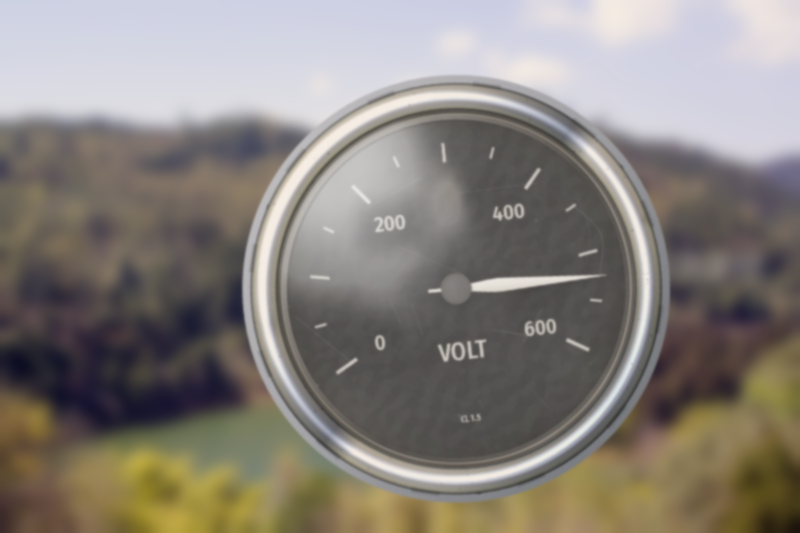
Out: V 525
